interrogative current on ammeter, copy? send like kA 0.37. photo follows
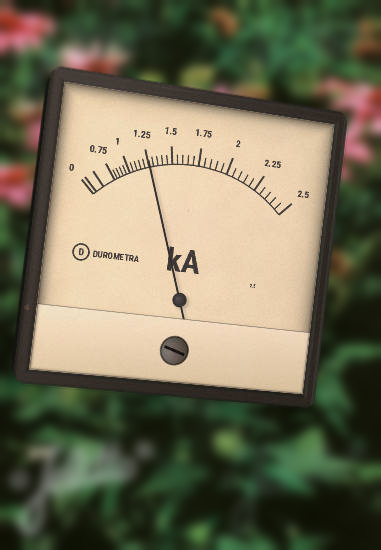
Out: kA 1.25
